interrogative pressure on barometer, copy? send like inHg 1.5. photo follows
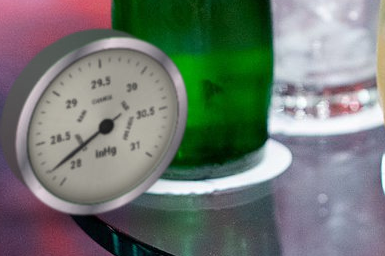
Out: inHg 28.2
